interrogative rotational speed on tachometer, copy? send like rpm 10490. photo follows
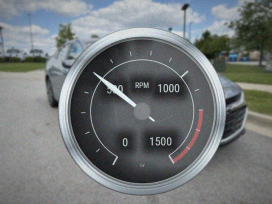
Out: rpm 500
